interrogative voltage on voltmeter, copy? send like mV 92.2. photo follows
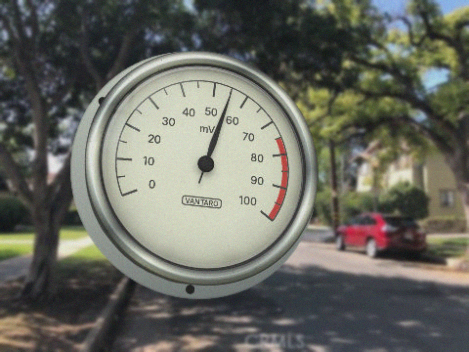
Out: mV 55
